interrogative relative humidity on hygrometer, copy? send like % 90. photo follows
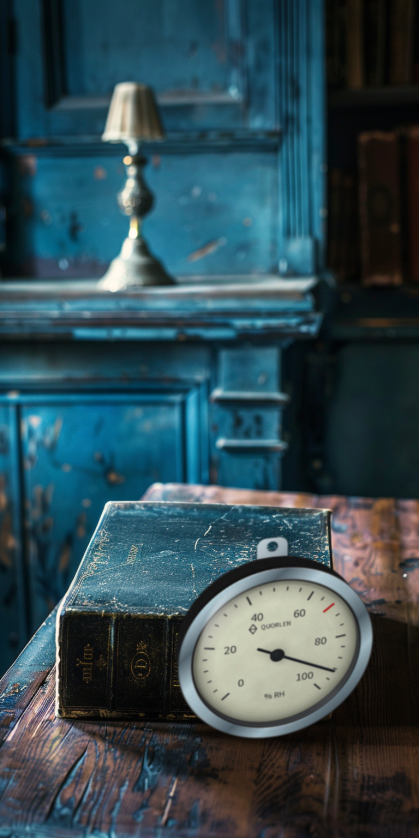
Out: % 92
